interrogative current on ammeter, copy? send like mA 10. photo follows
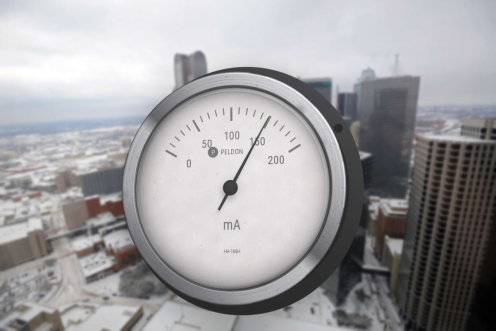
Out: mA 150
